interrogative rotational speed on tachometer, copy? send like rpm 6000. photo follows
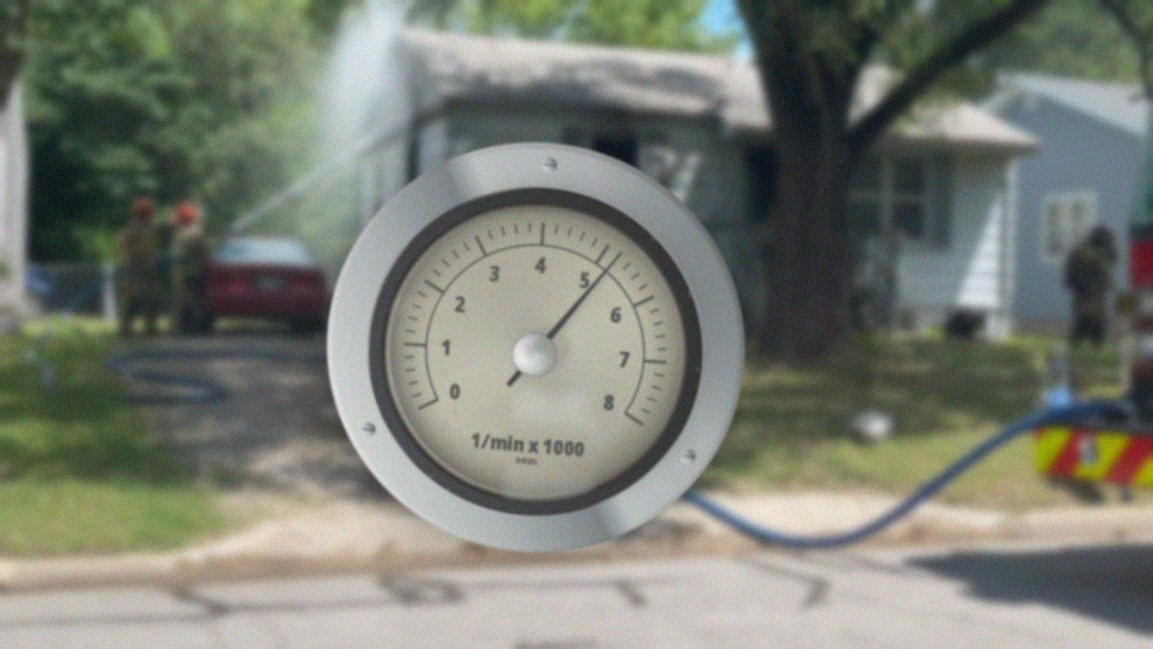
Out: rpm 5200
